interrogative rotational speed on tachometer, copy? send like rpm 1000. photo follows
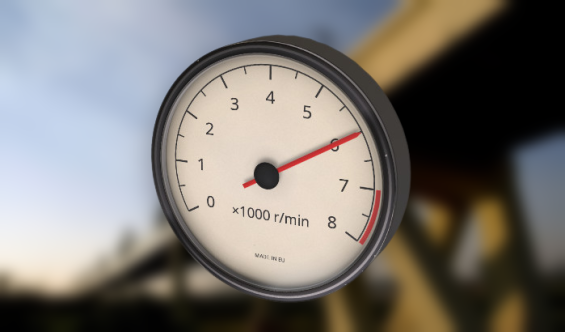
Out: rpm 6000
